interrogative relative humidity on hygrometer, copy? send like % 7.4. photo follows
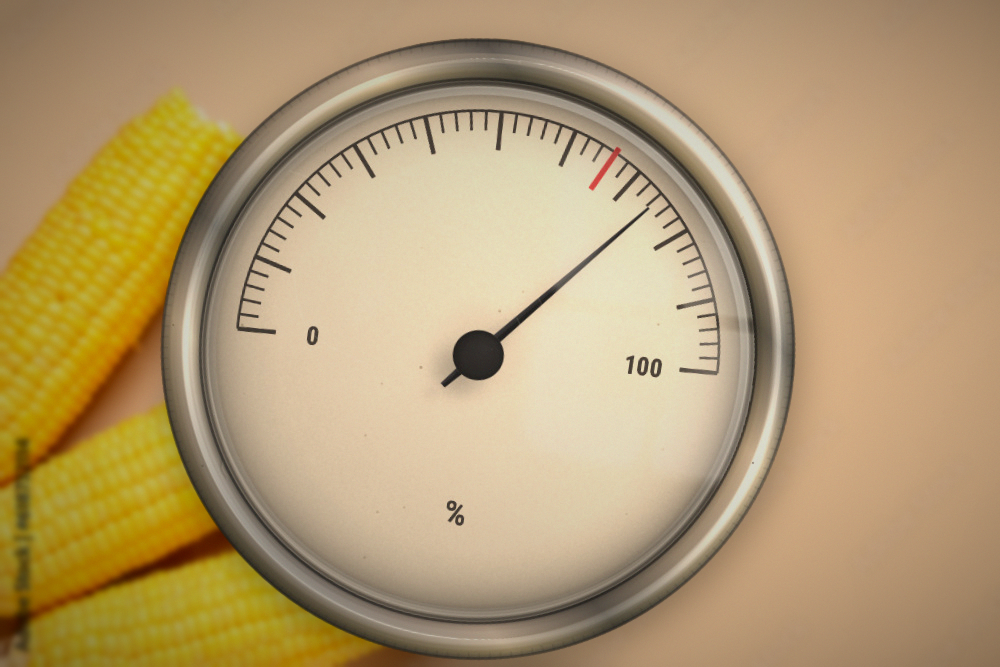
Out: % 74
